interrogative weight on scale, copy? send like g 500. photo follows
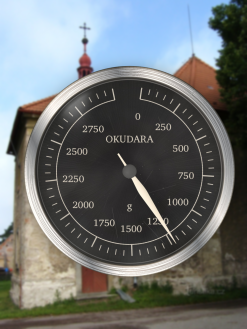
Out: g 1225
